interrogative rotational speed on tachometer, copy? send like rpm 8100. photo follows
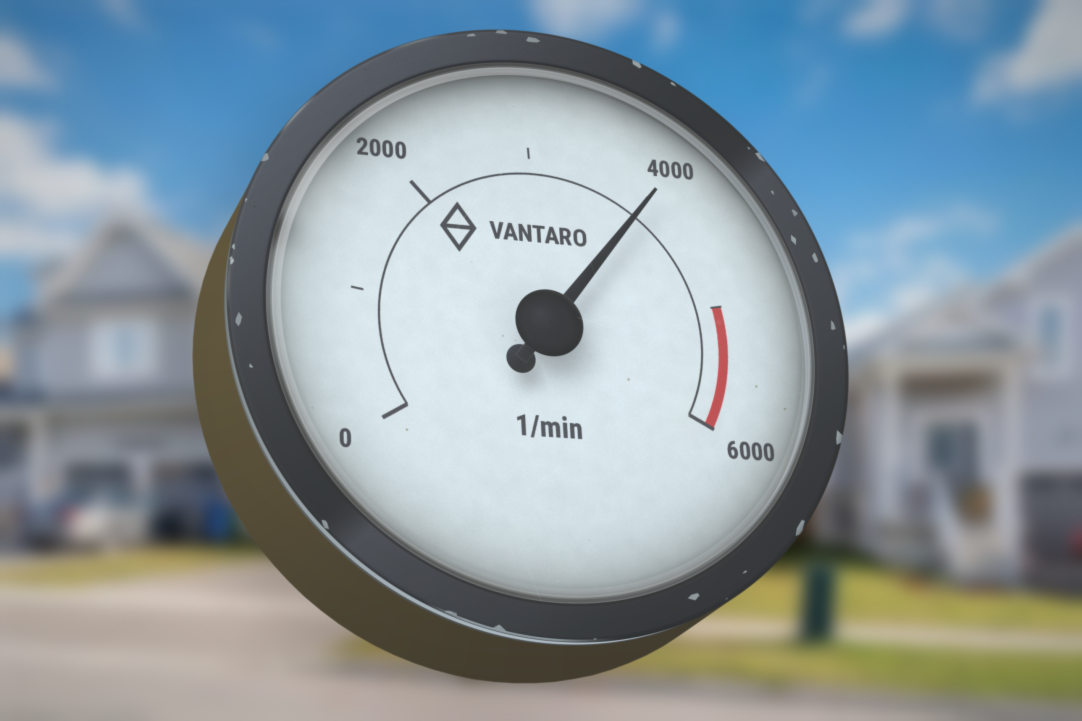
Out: rpm 4000
